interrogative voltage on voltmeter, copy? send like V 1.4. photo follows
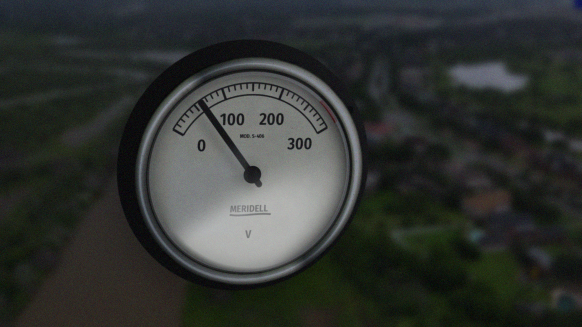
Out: V 60
